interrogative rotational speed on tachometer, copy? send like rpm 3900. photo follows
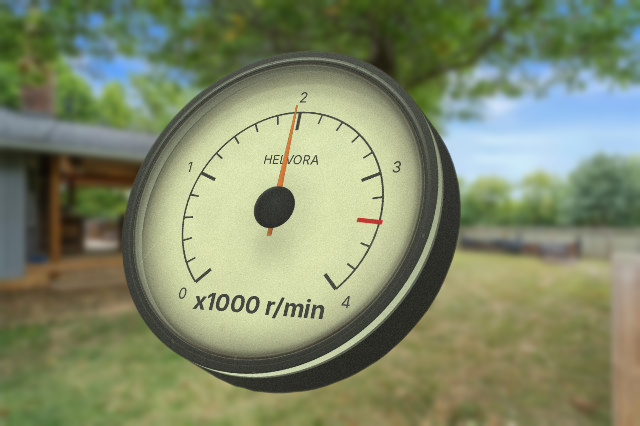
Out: rpm 2000
